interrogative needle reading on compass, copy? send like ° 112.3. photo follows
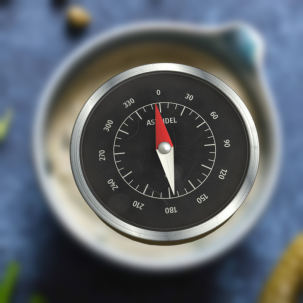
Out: ° 355
